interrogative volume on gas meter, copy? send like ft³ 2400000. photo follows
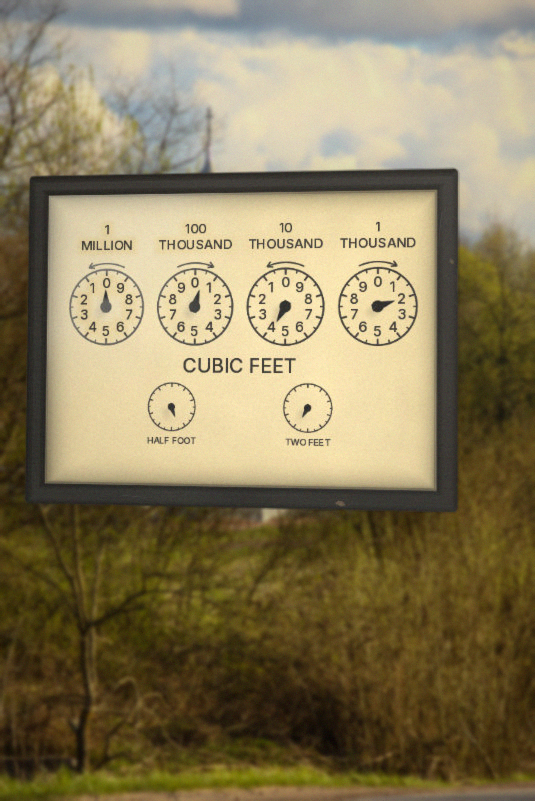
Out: ft³ 4200
